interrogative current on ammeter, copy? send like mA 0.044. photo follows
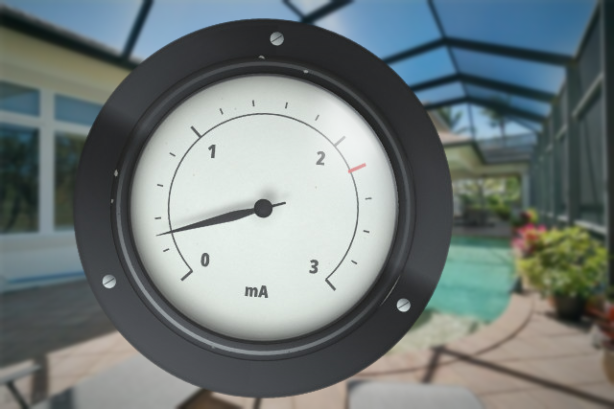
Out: mA 0.3
